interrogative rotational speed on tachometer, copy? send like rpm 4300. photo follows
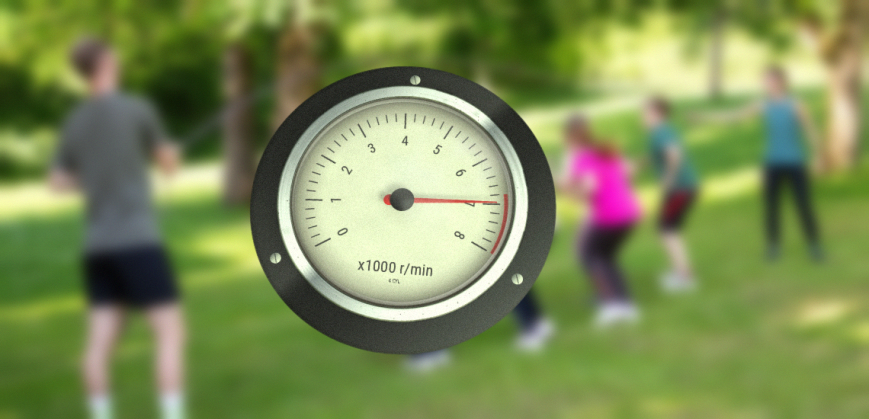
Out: rpm 7000
